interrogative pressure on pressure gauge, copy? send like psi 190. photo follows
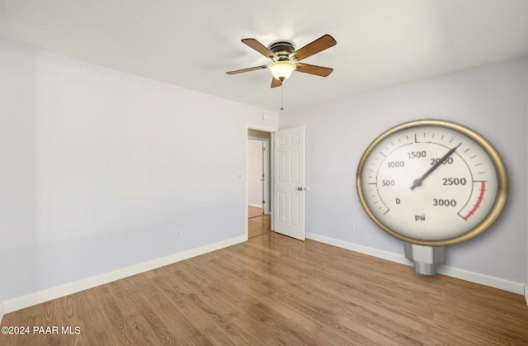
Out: psi 2000
